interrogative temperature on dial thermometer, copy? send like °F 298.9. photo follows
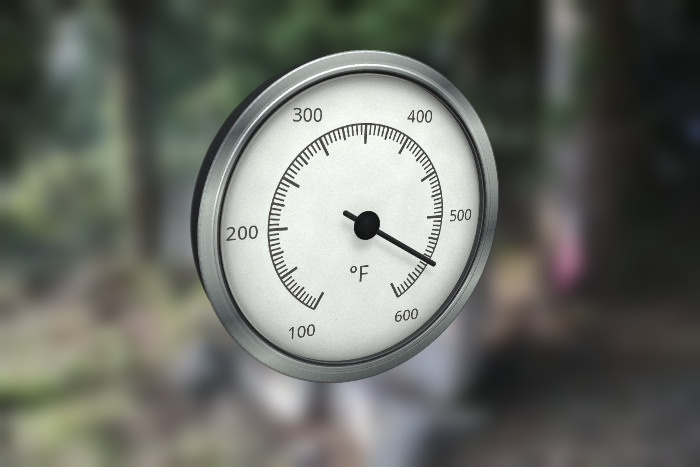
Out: °F 550
